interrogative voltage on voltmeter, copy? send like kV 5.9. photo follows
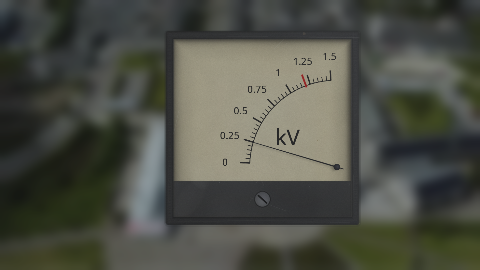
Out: kV 0.25
